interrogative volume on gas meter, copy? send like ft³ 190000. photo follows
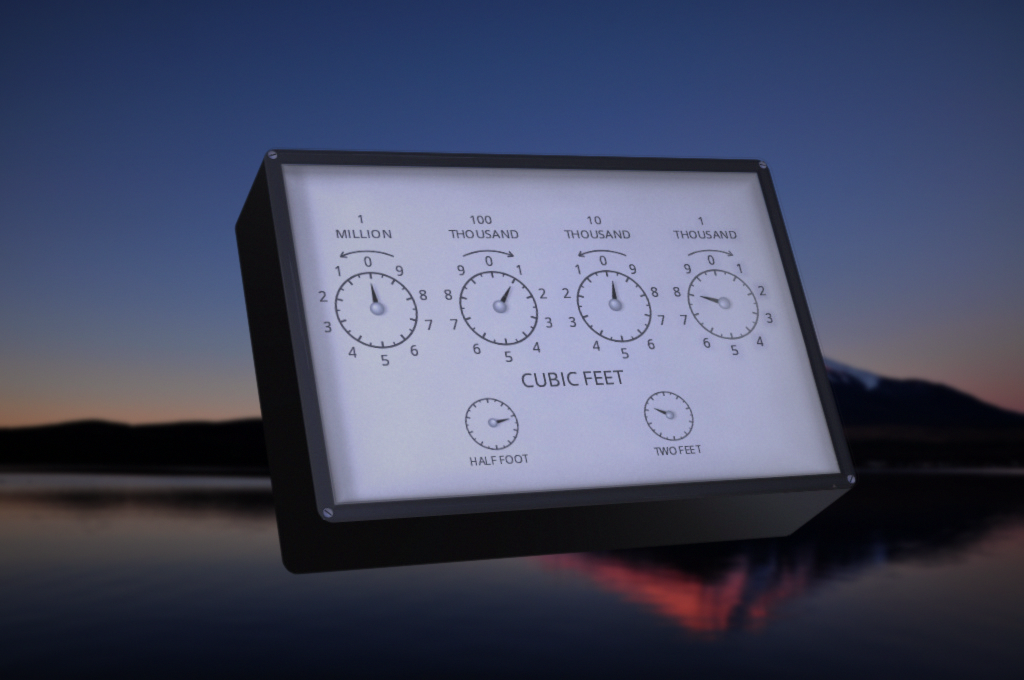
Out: ft³ 9800
